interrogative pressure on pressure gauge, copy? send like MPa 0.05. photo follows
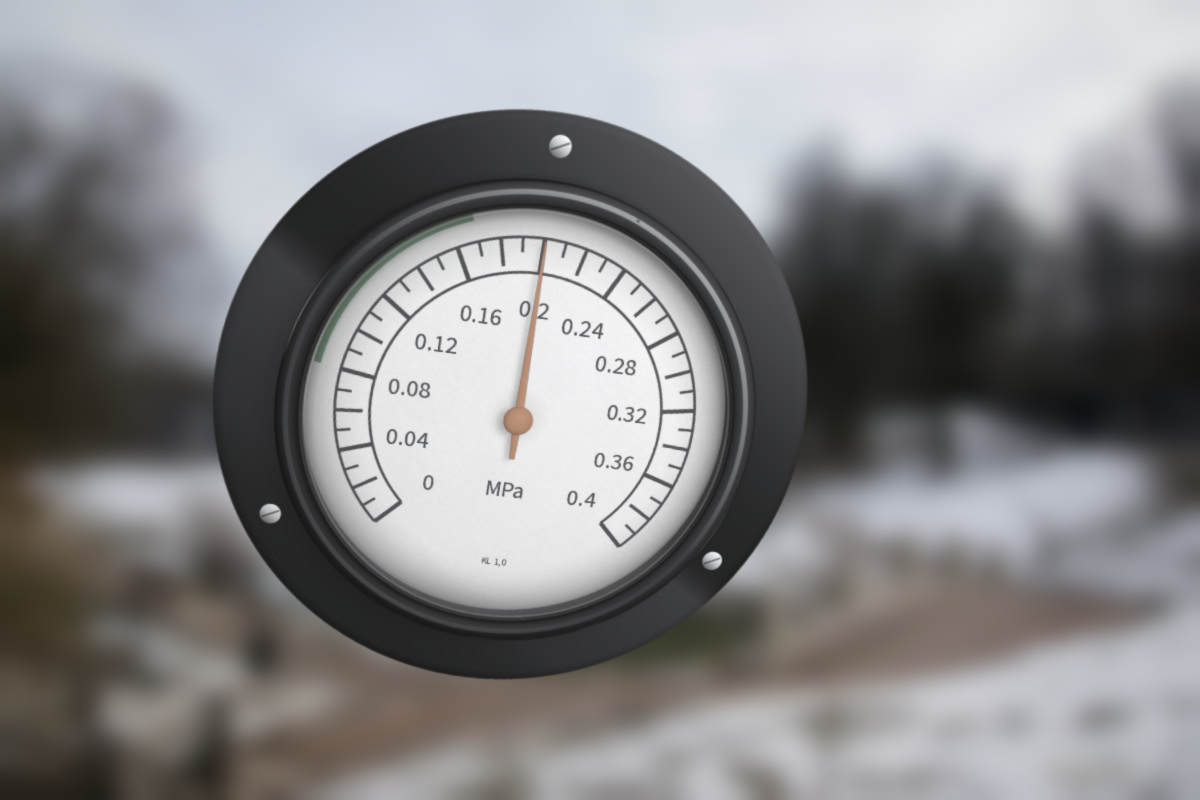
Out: MPa 0.2
